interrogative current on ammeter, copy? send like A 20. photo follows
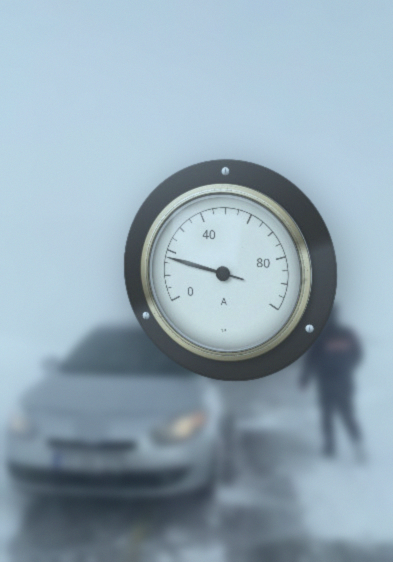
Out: A 17.5
